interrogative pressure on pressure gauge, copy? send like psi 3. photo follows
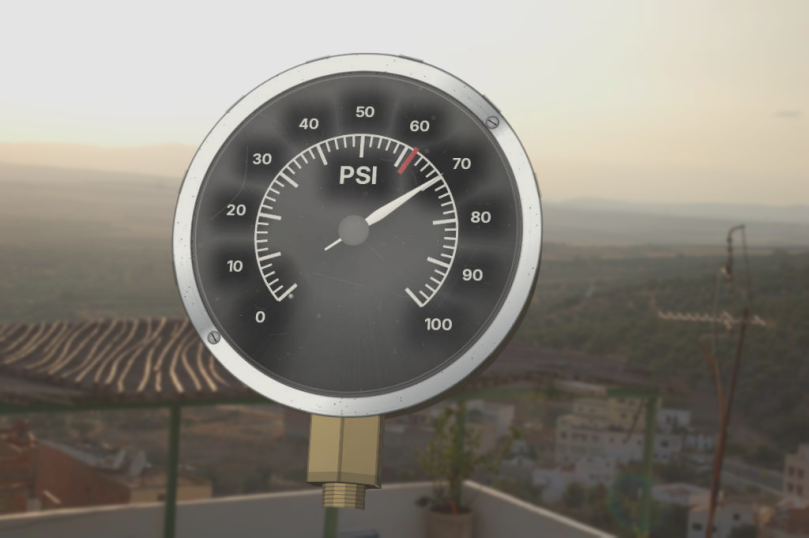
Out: psi 70
